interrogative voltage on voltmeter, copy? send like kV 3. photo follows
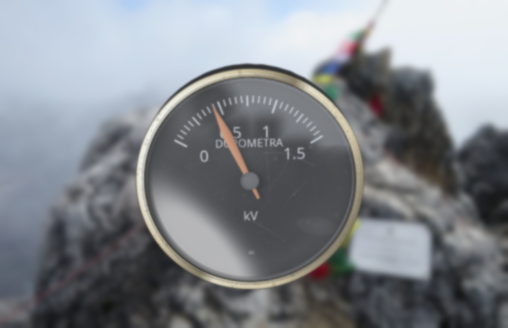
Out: kV 0.45
